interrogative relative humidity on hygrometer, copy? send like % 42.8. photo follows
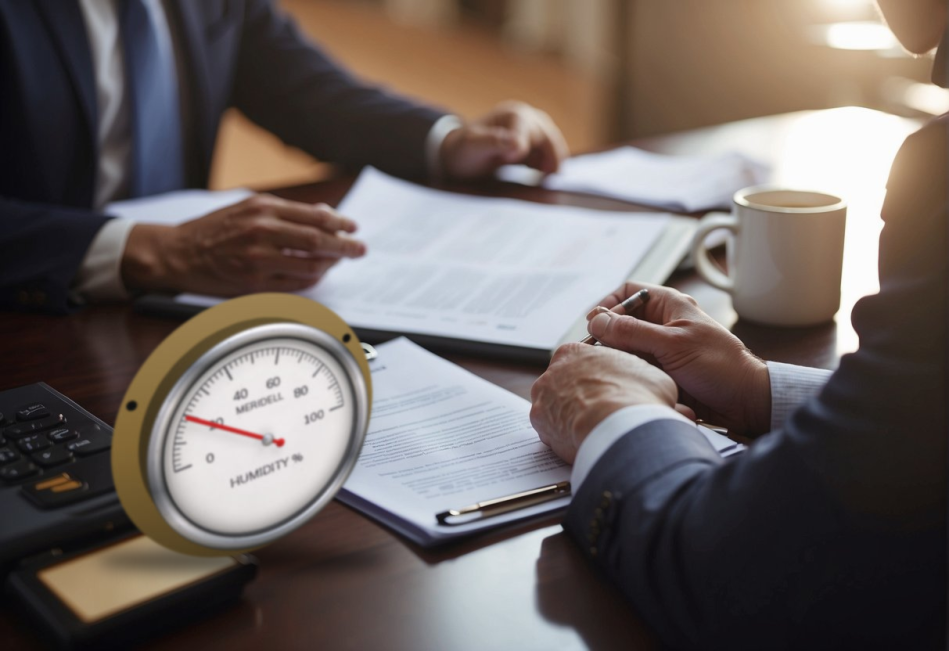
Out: % 20
